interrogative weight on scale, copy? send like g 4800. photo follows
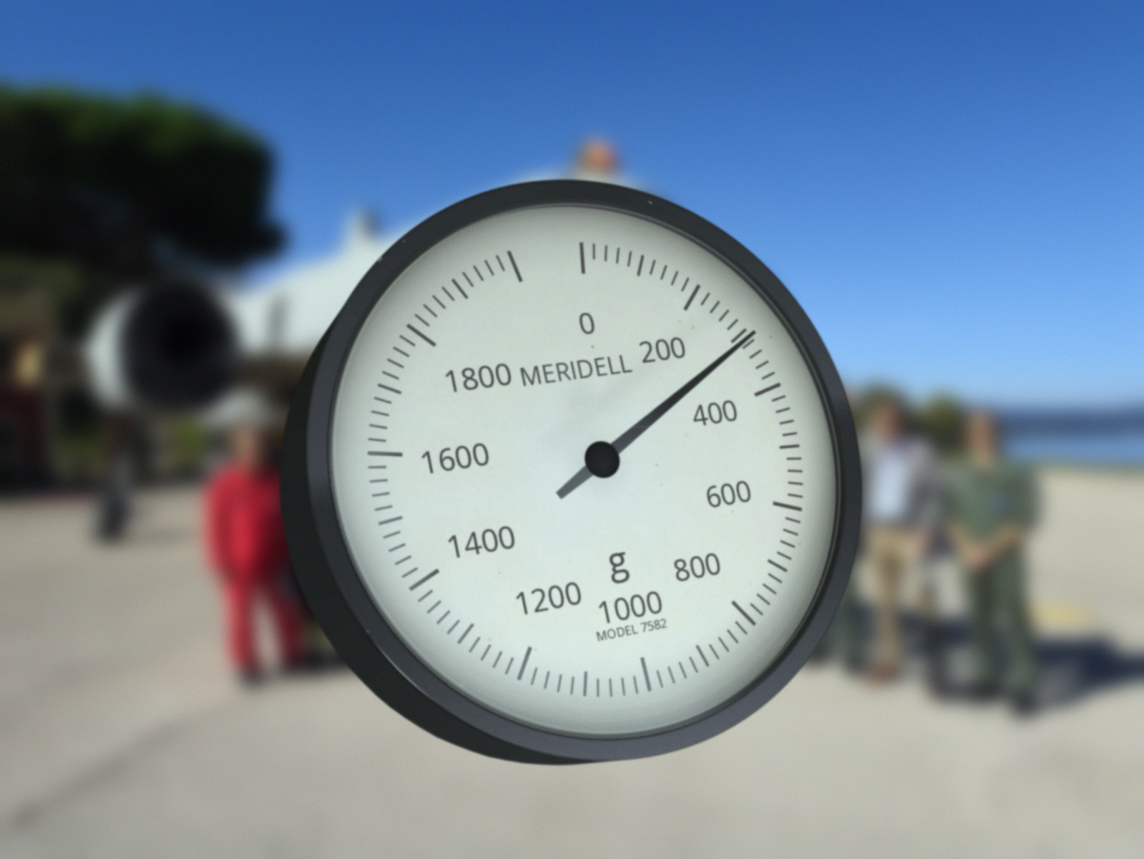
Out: g 310
